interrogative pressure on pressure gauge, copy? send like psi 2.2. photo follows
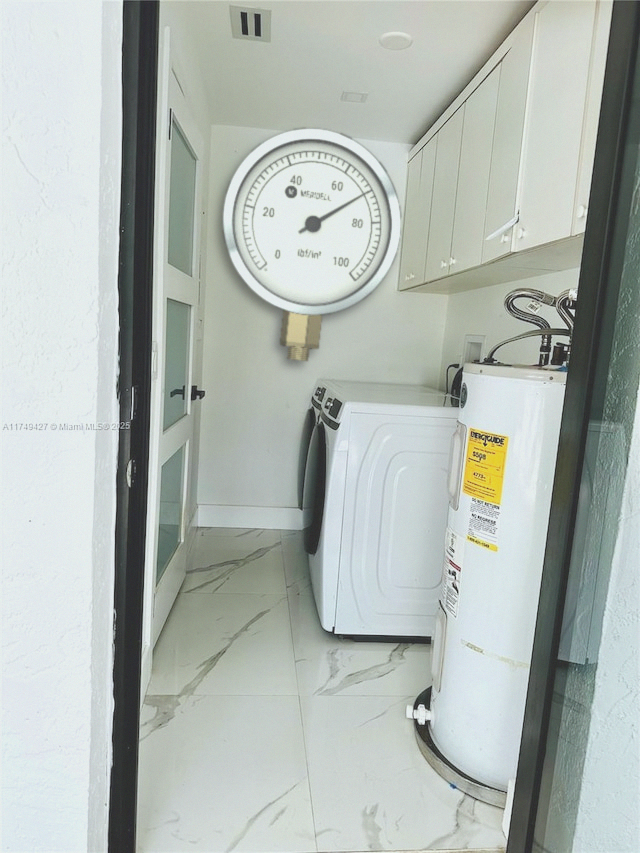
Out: psi 70
